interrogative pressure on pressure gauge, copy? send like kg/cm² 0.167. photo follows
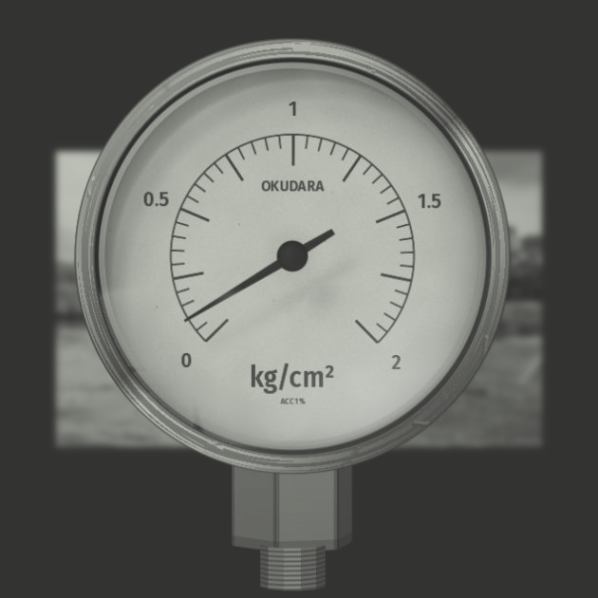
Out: kg/cm² 0.1
